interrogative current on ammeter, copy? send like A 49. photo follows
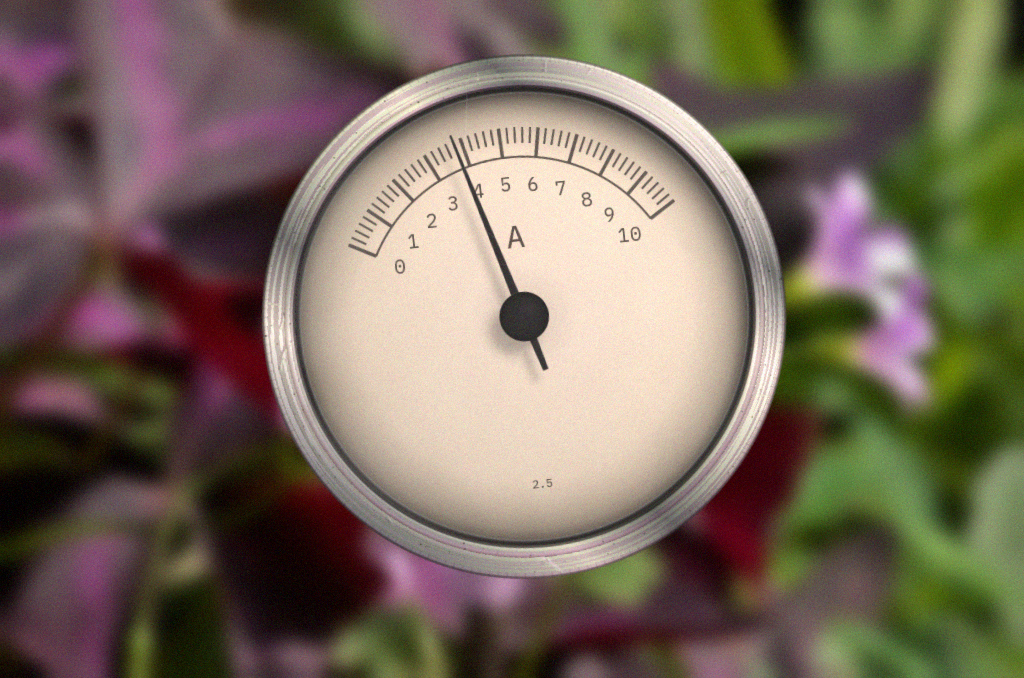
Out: A 3.8
